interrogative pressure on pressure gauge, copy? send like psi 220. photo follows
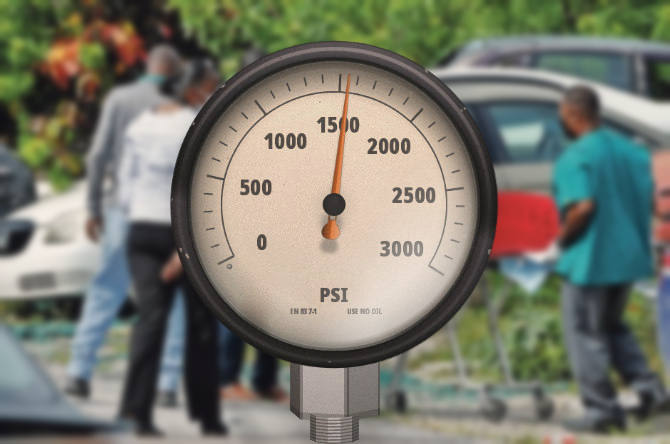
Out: psi 1550
